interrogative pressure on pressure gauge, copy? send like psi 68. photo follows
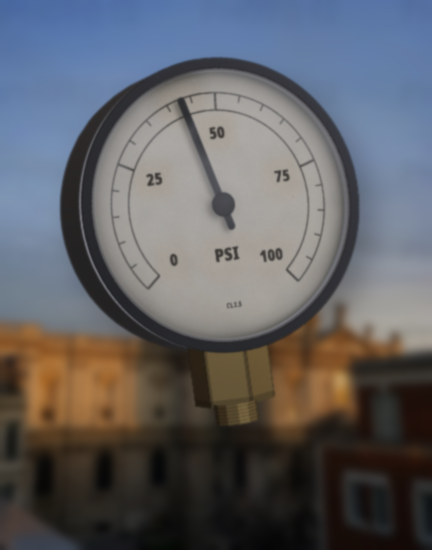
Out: psi 42.5
